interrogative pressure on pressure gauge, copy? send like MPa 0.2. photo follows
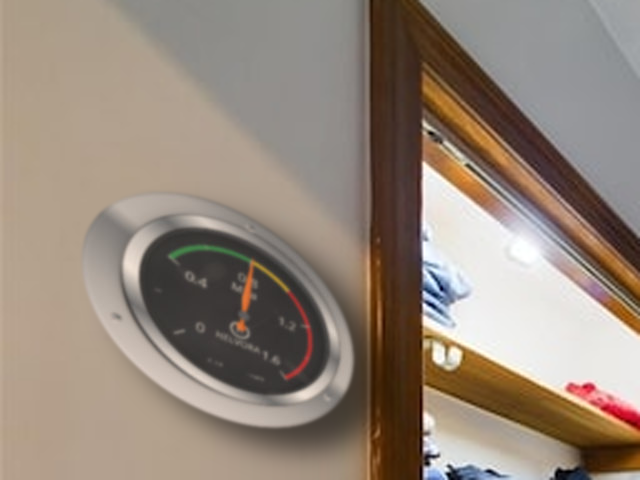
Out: MPa 0.8
